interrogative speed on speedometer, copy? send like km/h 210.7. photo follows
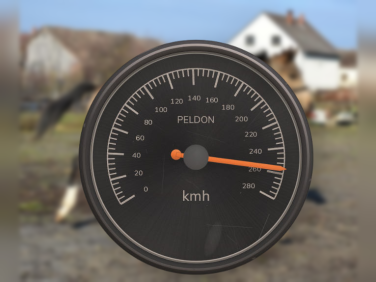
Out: km/h 256
